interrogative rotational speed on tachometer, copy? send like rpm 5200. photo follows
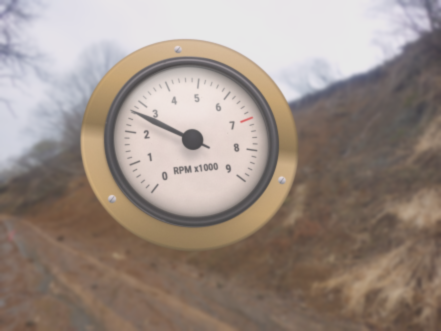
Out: rpm 2600
